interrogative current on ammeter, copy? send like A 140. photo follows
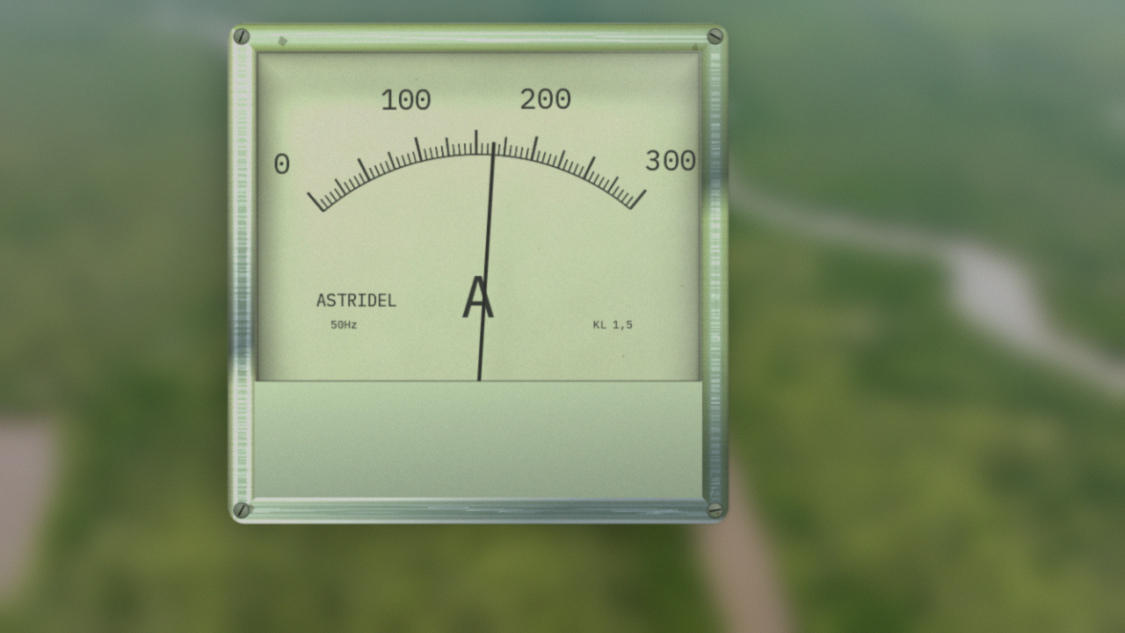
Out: A 165
